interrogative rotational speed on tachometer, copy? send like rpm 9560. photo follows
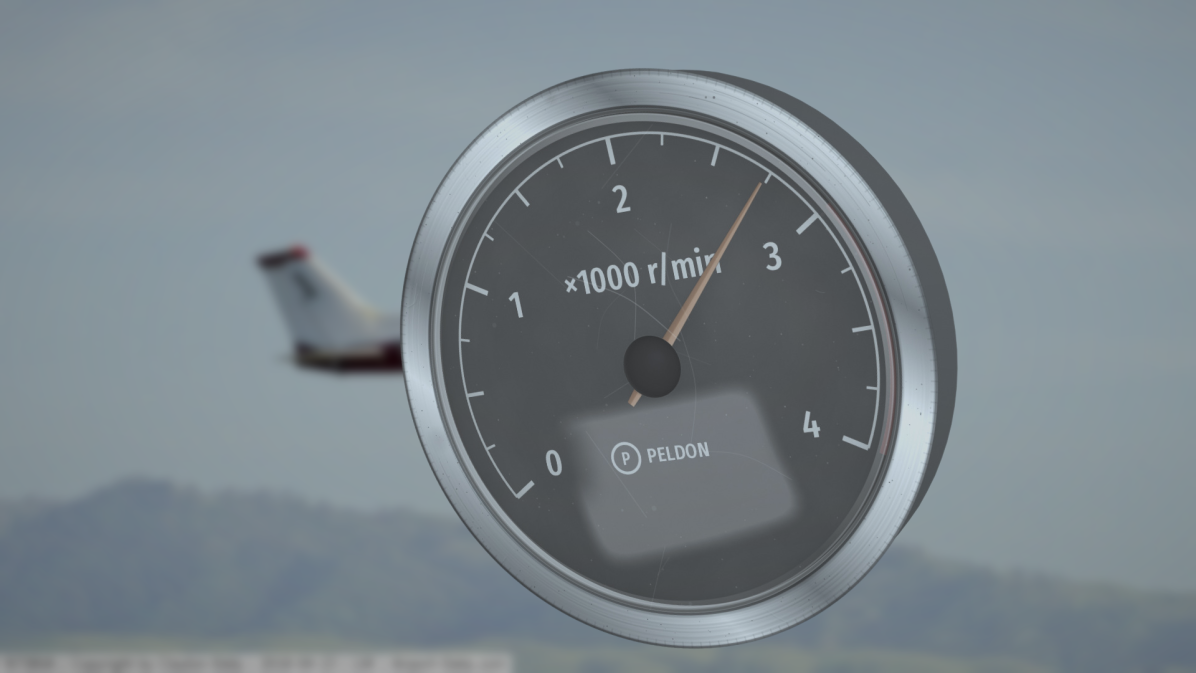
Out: rpm 2750
